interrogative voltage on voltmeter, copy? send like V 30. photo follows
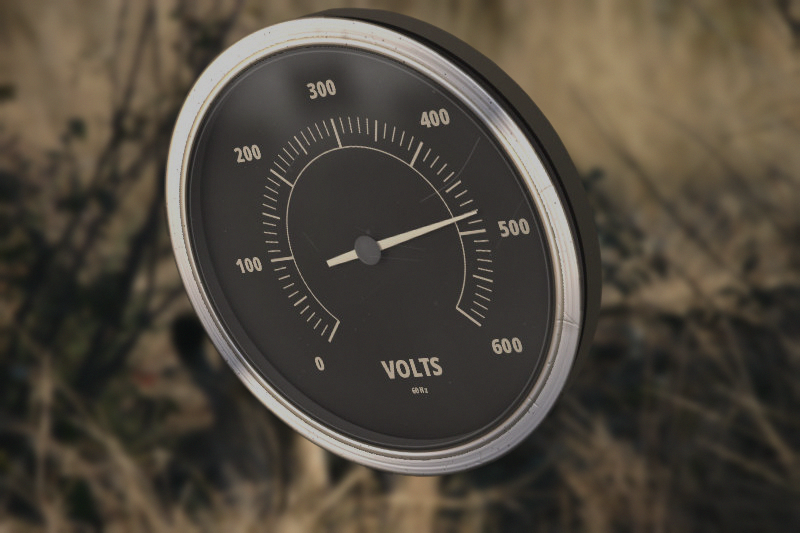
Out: V 480
